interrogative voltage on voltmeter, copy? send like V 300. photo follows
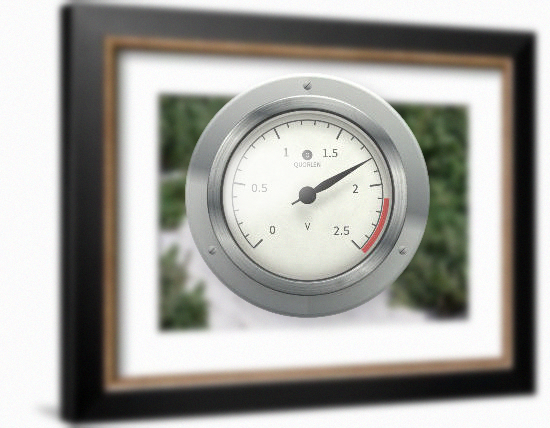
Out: V 1.8
